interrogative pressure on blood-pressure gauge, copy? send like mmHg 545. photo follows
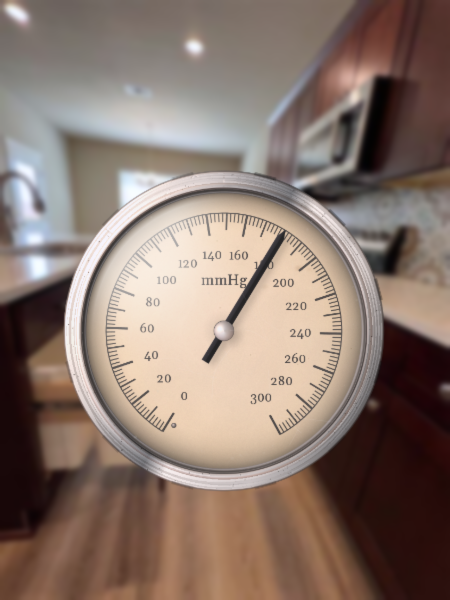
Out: mmHg 180
